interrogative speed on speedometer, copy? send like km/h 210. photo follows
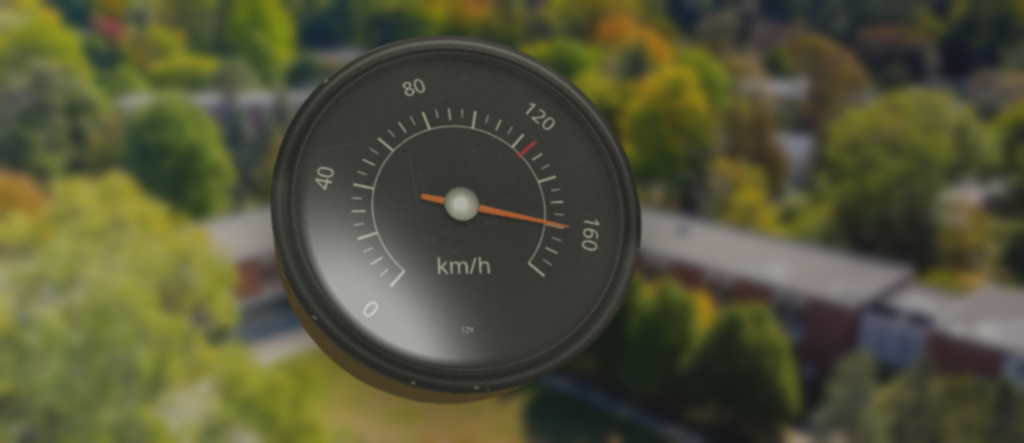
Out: km/h 160
